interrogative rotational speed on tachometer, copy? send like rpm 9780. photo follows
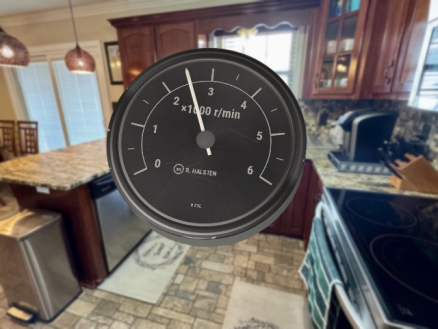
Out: rpm 2500
